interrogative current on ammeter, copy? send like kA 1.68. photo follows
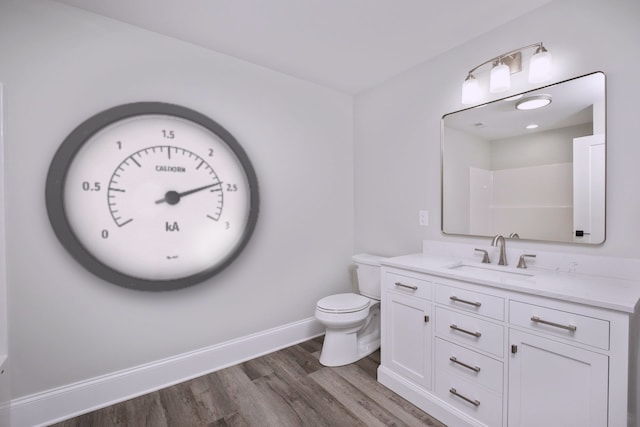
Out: kA 2.4
